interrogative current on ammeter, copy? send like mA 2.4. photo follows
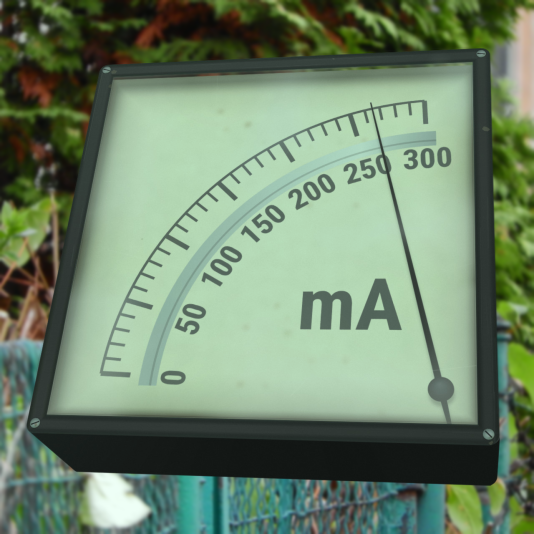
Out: mA 265
